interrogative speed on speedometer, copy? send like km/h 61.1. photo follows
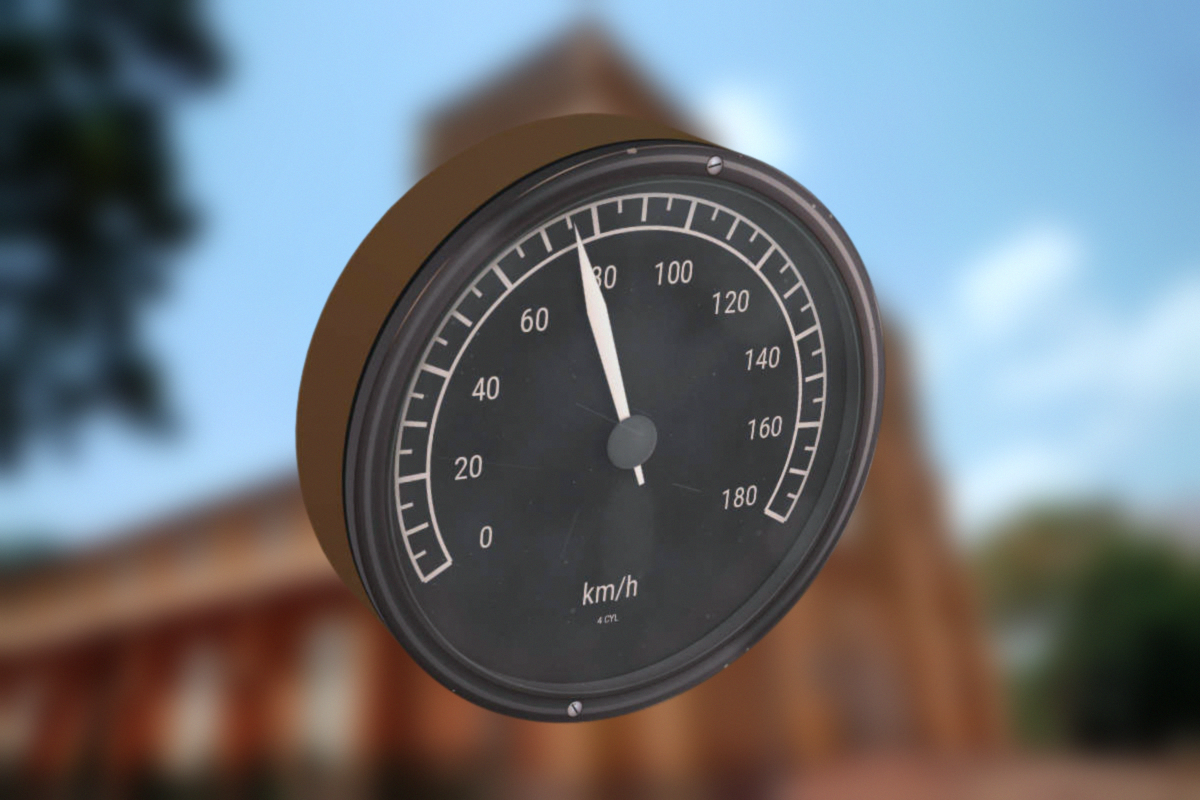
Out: km/h 75
